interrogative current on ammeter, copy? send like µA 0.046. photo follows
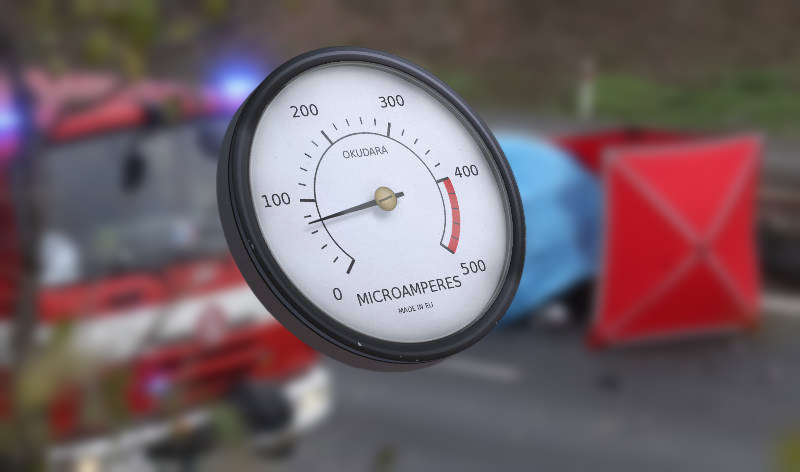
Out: µA 70
